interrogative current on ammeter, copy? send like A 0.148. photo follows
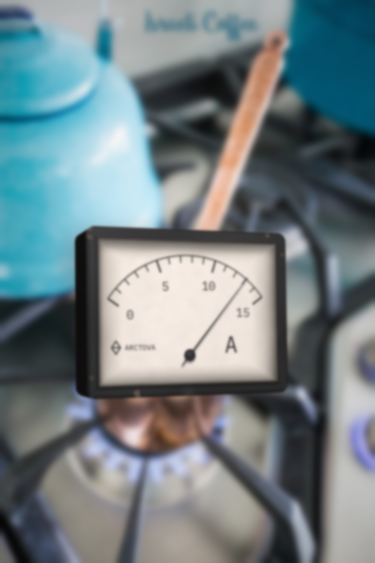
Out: A 13
